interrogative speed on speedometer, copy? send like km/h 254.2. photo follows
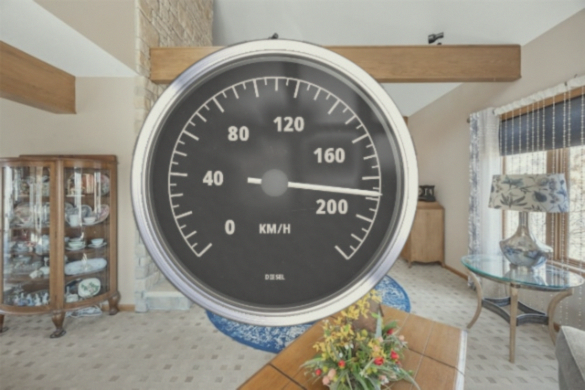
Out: km/h 187.5
